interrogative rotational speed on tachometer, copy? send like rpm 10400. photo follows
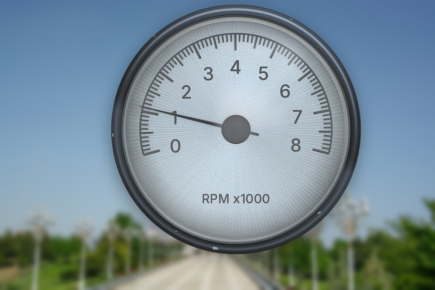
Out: rpm 1100
